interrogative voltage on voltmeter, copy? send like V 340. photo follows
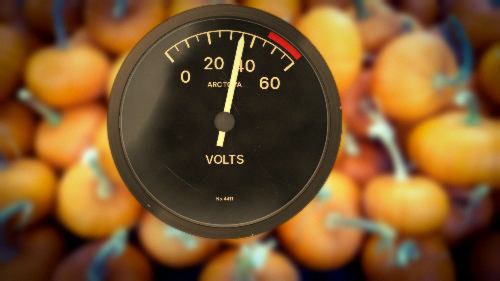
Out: V 35
